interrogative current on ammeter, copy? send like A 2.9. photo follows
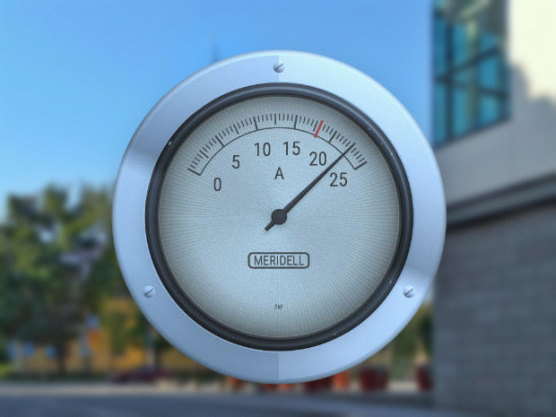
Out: A 22.5
